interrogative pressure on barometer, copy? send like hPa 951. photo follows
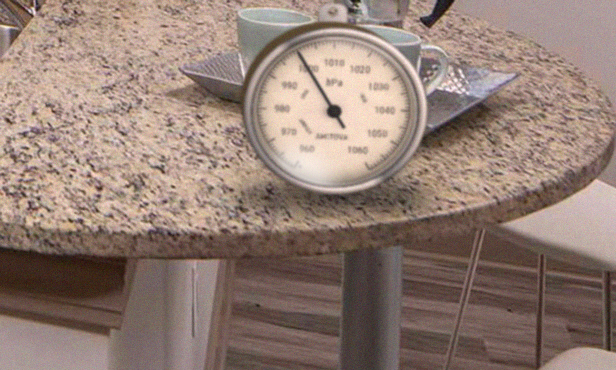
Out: hPa 1000
